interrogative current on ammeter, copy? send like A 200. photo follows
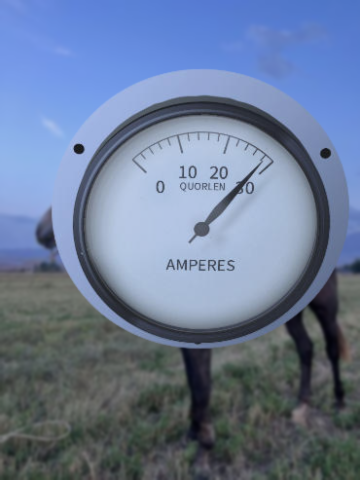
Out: A 28
